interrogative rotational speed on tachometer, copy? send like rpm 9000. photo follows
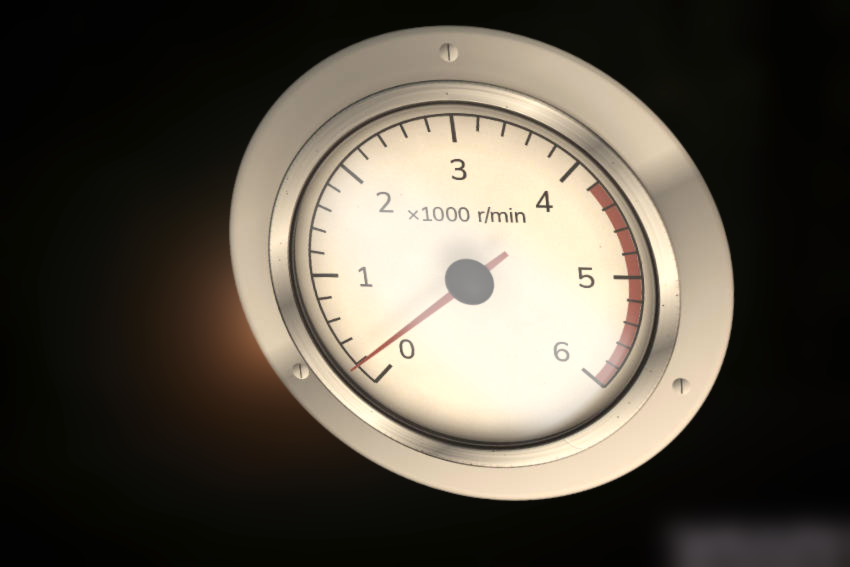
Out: rpm 200
